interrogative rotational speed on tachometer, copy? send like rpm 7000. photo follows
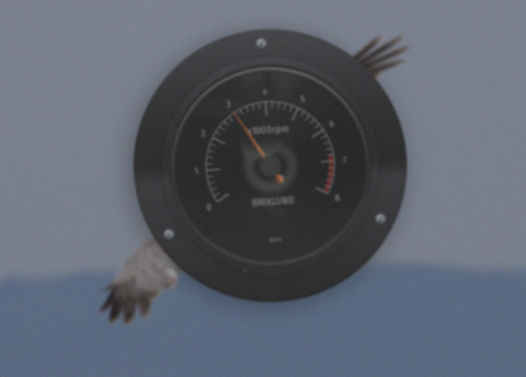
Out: rpm 3000
